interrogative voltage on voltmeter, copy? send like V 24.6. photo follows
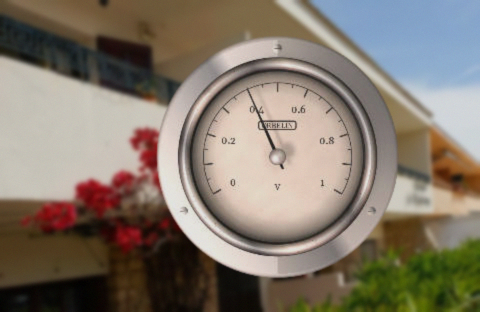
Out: V 0.4
